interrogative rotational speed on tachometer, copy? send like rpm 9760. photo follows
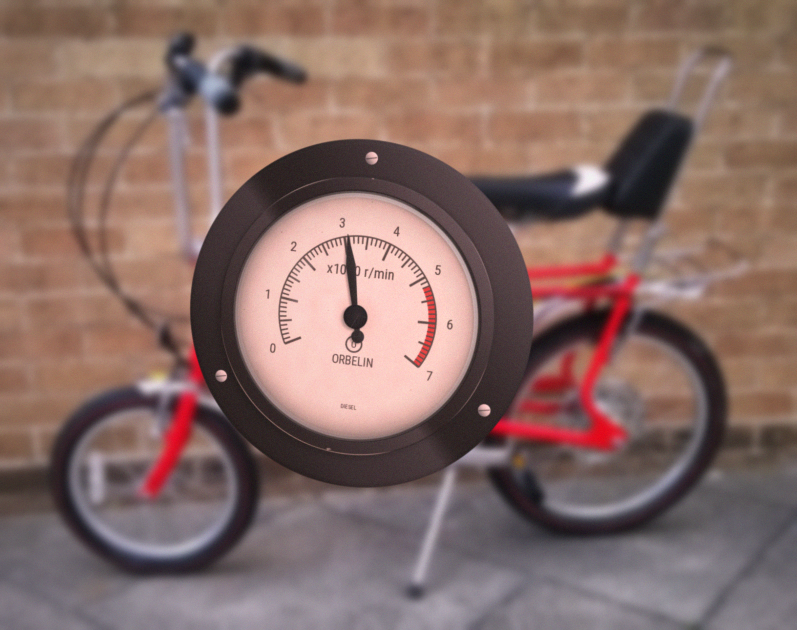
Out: rpm 3100
